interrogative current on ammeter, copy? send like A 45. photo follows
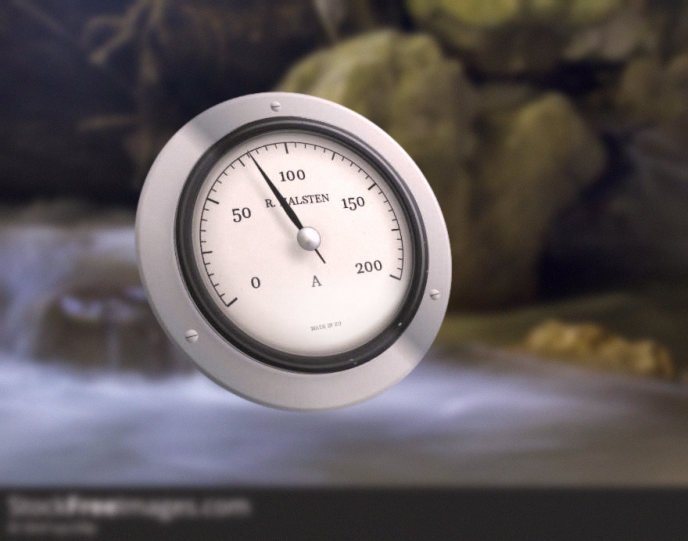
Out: A 80
